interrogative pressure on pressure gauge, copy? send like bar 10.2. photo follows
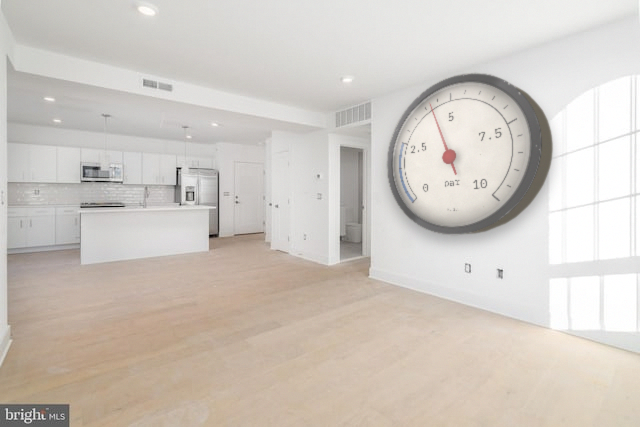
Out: bar 4.25
